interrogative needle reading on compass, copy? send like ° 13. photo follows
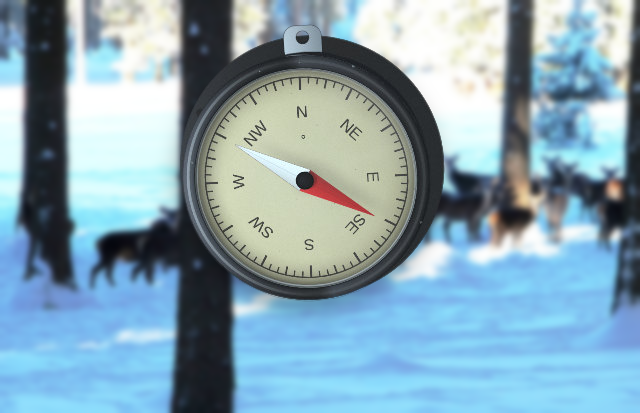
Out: ° 120
